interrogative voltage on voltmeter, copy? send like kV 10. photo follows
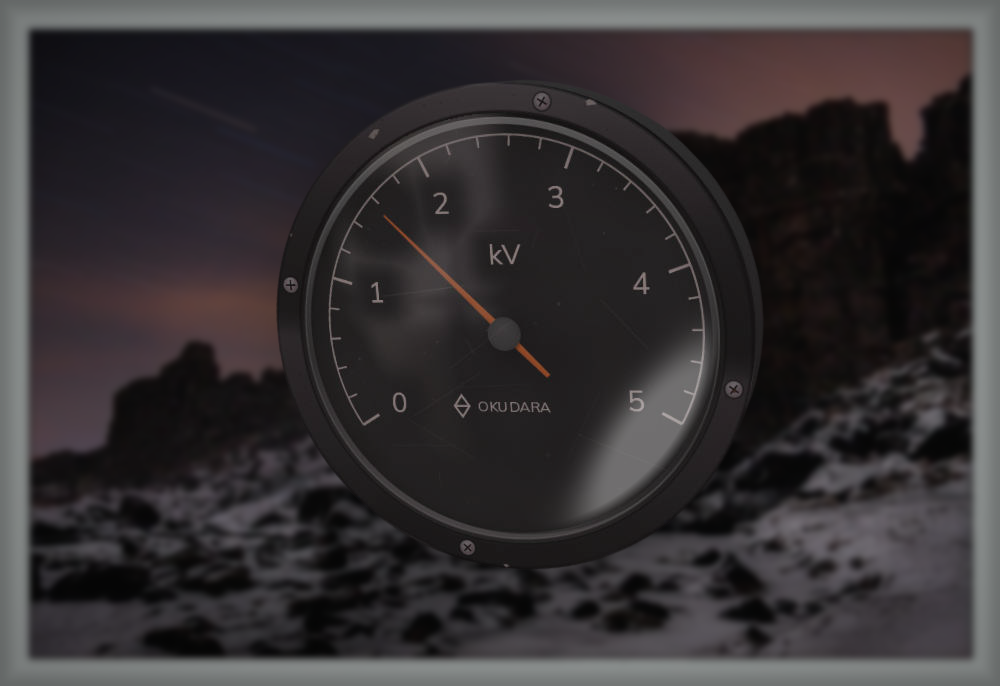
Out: kV 1.6
